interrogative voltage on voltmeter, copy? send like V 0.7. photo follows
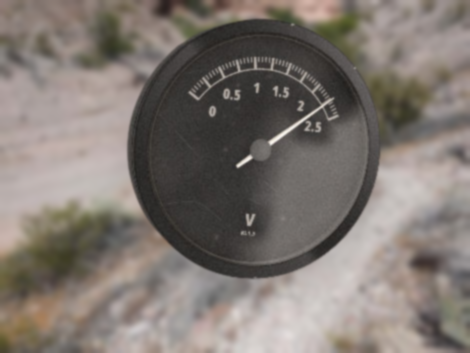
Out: V 2.25
